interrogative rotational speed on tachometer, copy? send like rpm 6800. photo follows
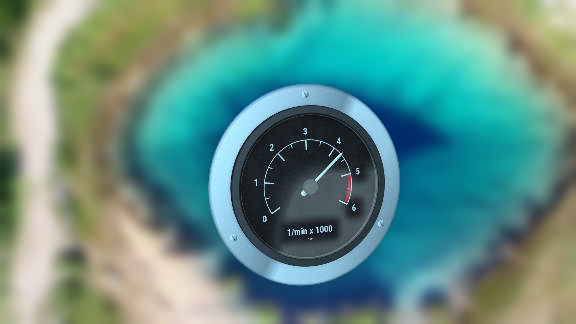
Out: rpm 4250
